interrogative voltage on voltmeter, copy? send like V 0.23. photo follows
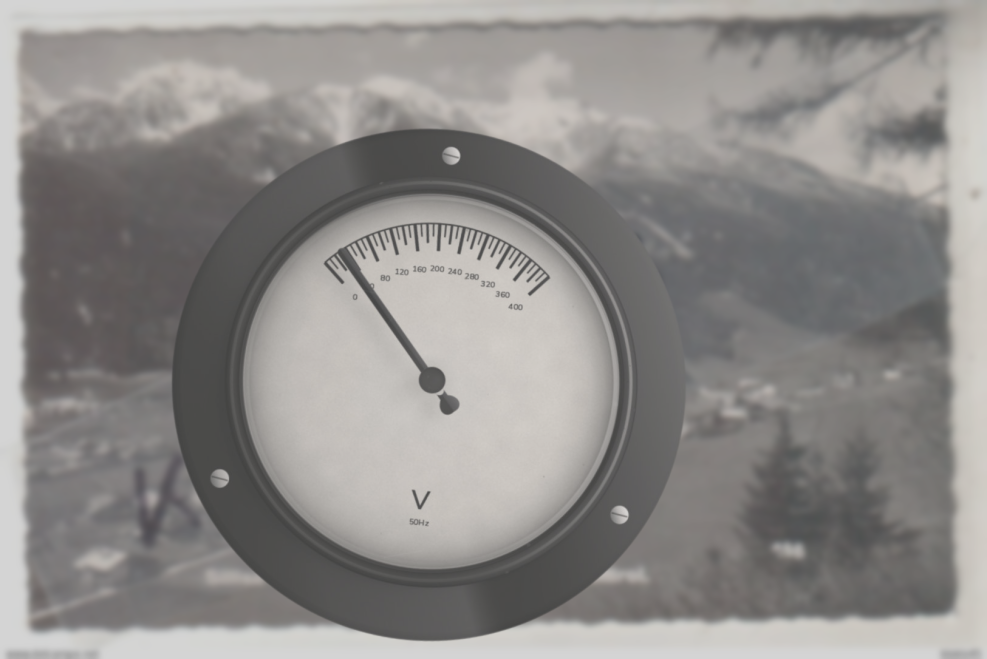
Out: V 30
